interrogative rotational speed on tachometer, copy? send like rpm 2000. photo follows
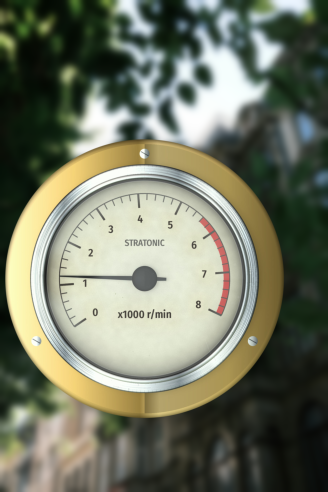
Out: rpm 1200
